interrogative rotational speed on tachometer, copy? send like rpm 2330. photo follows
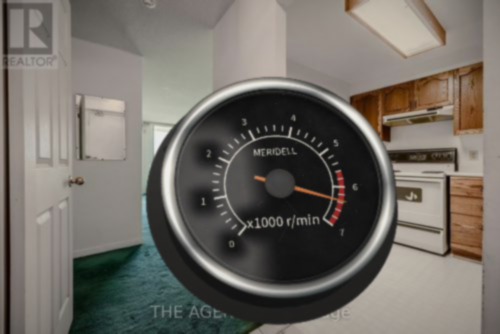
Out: rpm 6400
